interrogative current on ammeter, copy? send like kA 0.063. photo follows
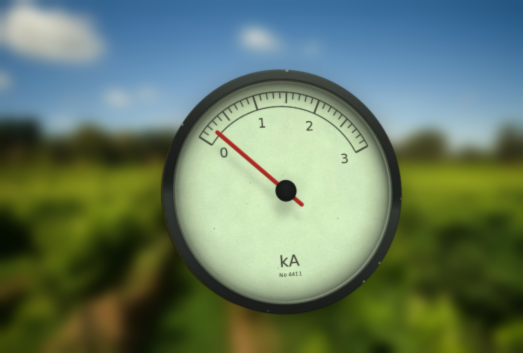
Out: kA 0.2
